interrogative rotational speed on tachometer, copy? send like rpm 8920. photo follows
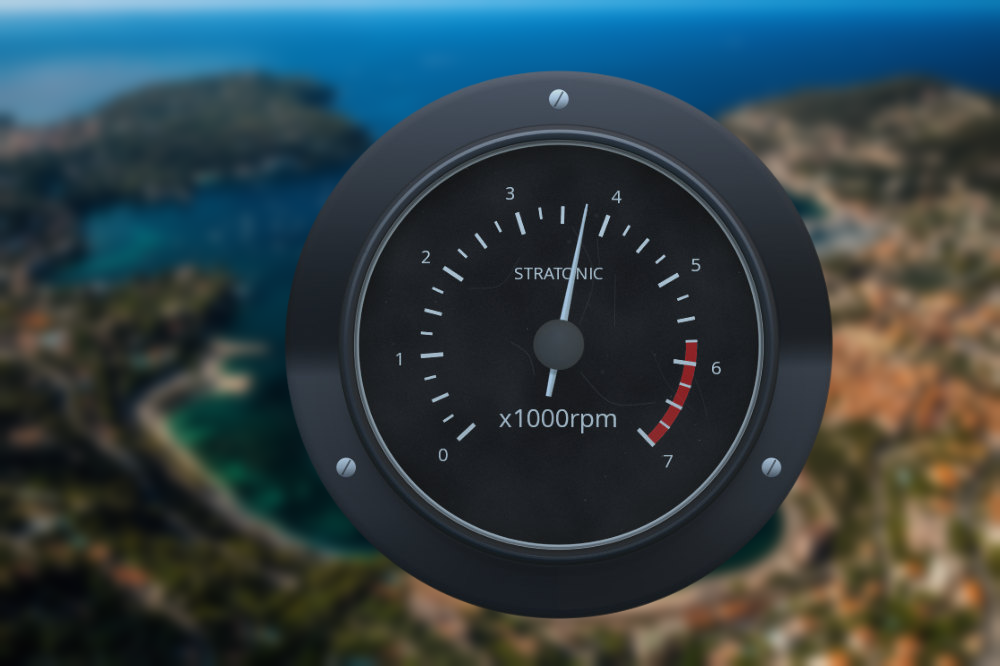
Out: rpm 3750
